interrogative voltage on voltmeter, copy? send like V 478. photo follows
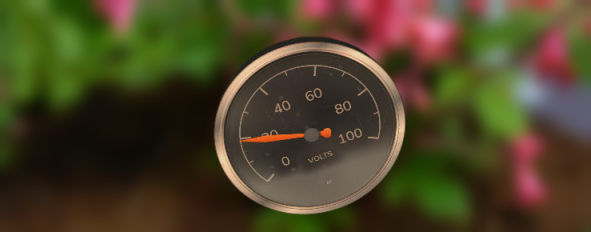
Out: V 20
